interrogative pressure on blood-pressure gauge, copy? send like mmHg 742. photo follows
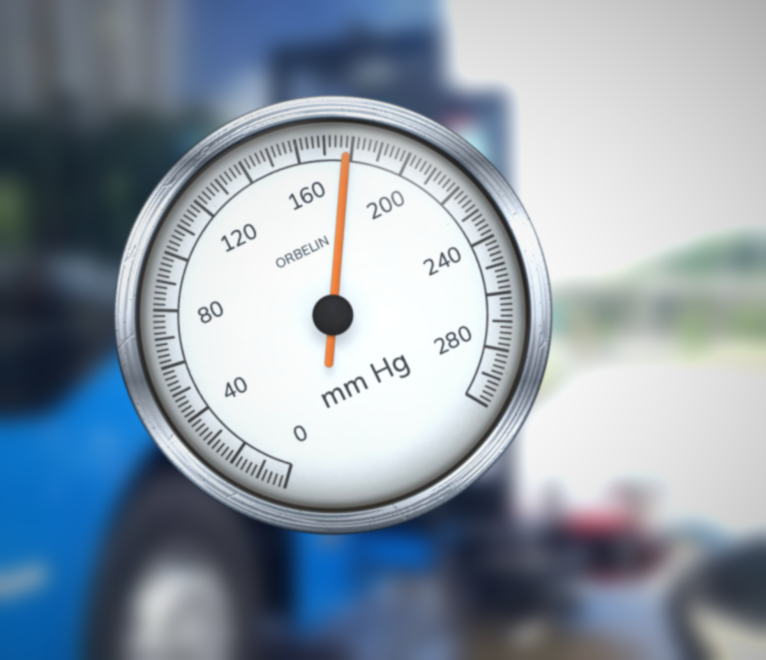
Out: mmHg 178
